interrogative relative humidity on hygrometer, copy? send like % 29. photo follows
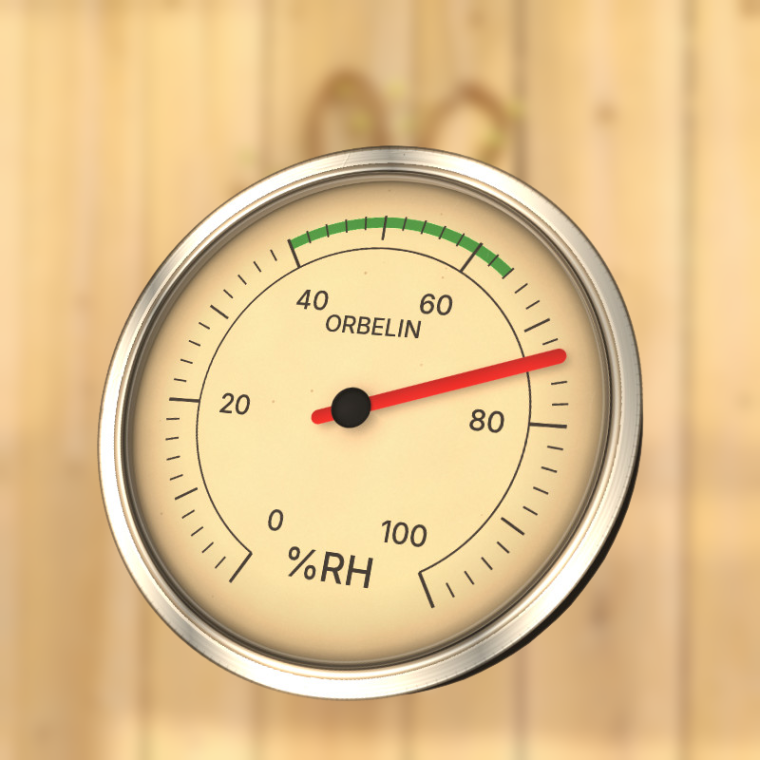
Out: % 74
